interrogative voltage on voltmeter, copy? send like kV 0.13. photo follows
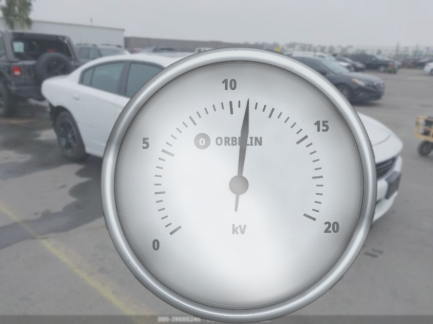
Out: kV 11
